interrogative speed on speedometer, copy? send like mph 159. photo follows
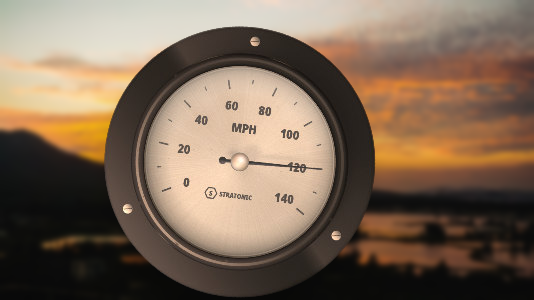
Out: mph 120
